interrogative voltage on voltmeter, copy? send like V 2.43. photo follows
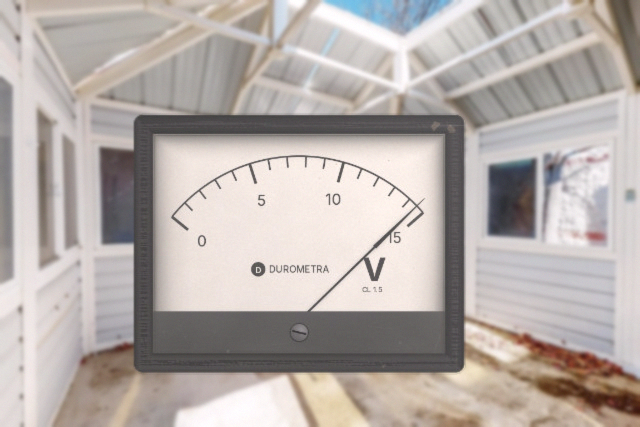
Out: V 14.5
